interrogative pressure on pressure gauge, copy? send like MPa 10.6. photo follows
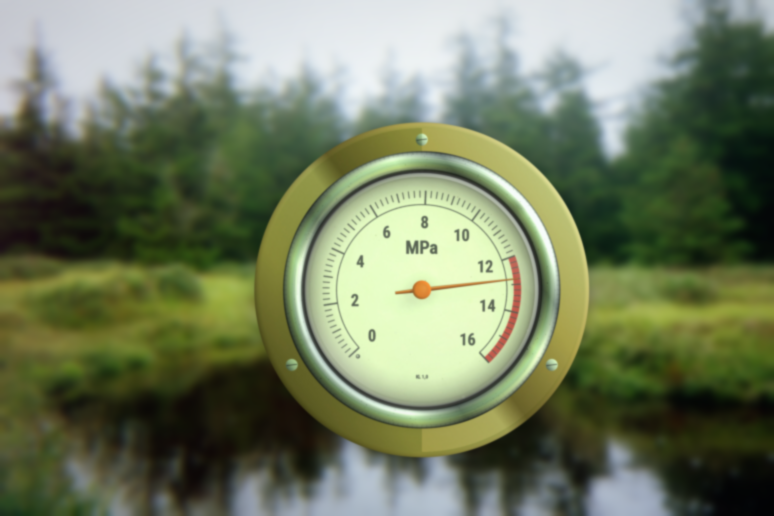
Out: MPa 12.8
